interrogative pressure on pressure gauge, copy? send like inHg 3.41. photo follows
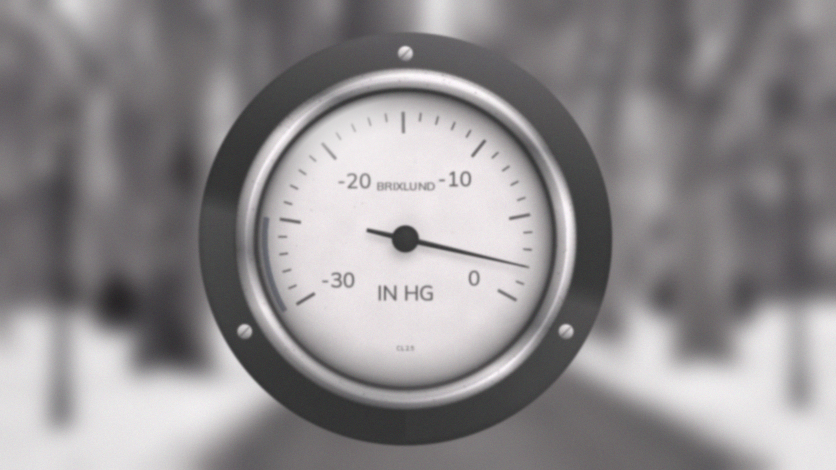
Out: inHg -2
